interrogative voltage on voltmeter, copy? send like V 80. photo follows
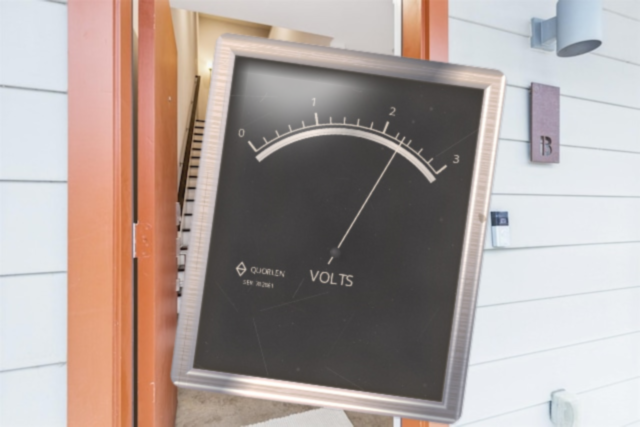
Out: V 2.3
